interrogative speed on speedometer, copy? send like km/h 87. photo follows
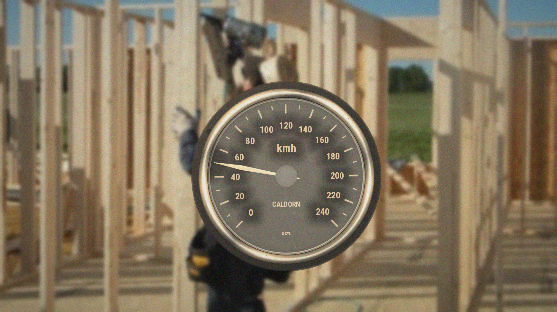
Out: km/h 50
